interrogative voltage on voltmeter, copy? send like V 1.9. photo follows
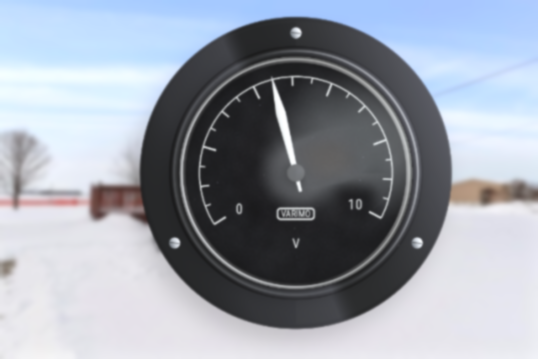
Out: V 4.5
